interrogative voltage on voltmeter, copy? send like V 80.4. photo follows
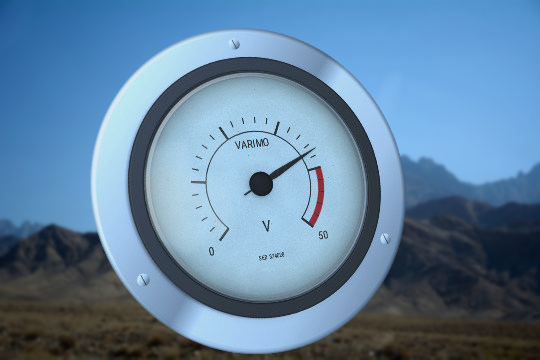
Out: V 37
